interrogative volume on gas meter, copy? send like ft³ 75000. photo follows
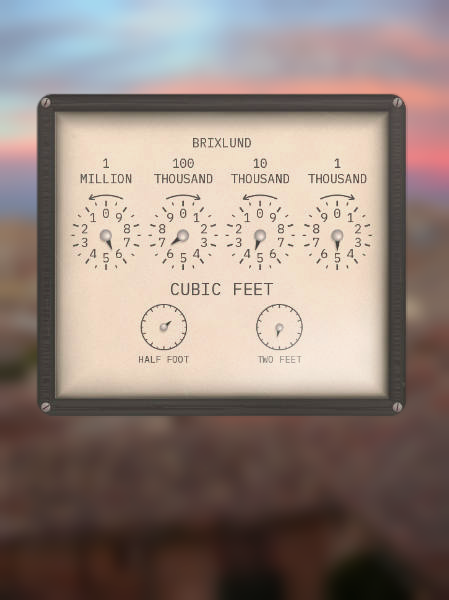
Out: ft³ 564500
